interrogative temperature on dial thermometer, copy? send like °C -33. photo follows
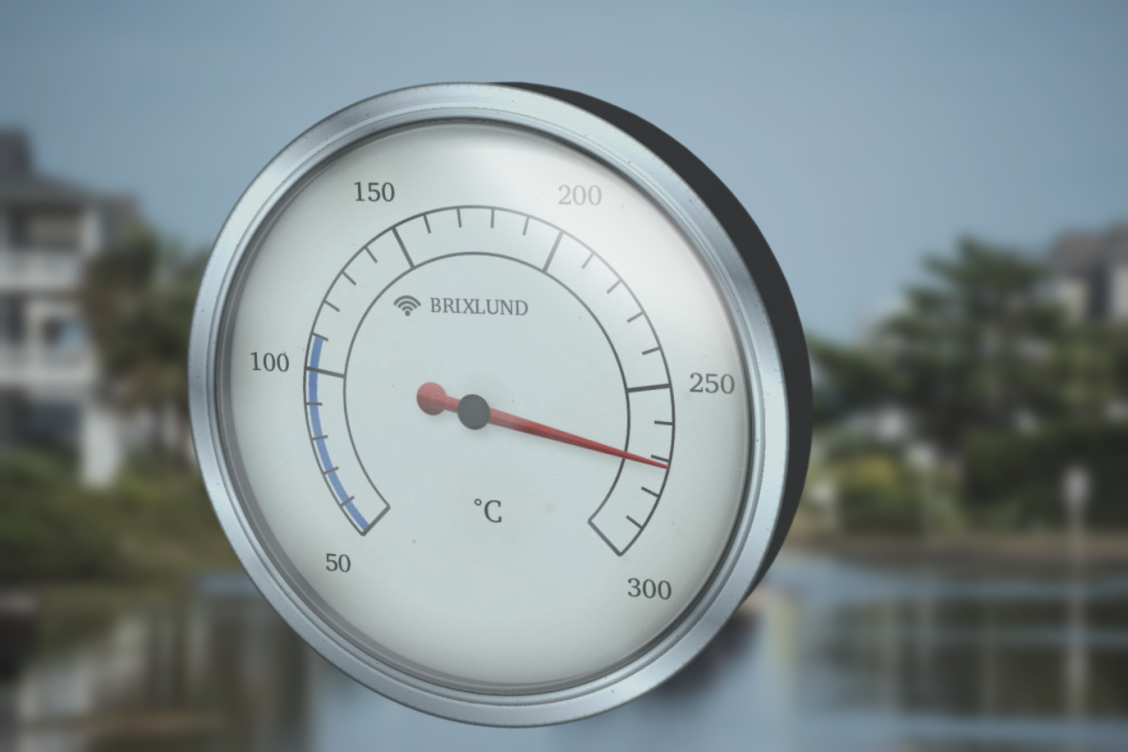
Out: °C 270
